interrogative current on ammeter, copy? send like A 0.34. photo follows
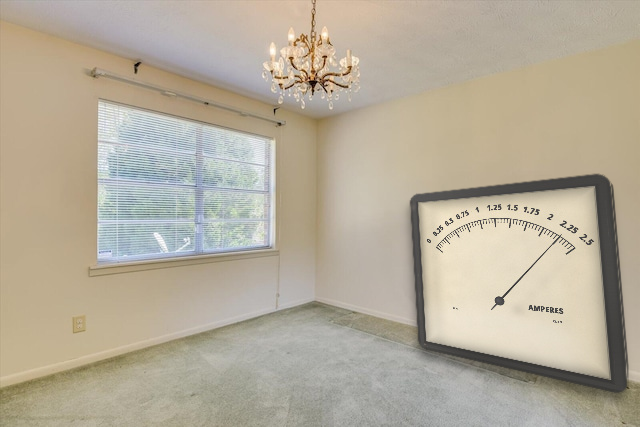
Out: A 2.25
